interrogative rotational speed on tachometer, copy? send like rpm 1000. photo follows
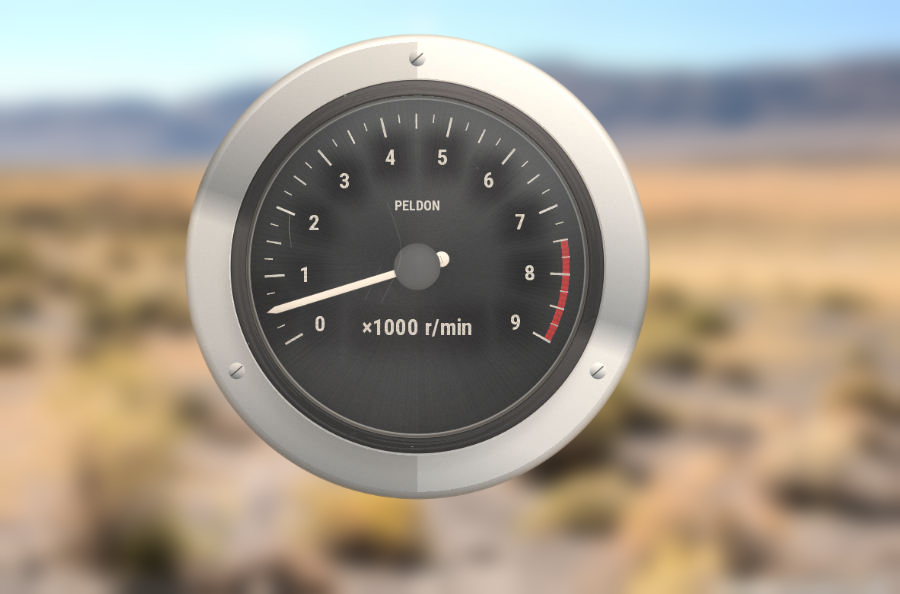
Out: rpm 500
